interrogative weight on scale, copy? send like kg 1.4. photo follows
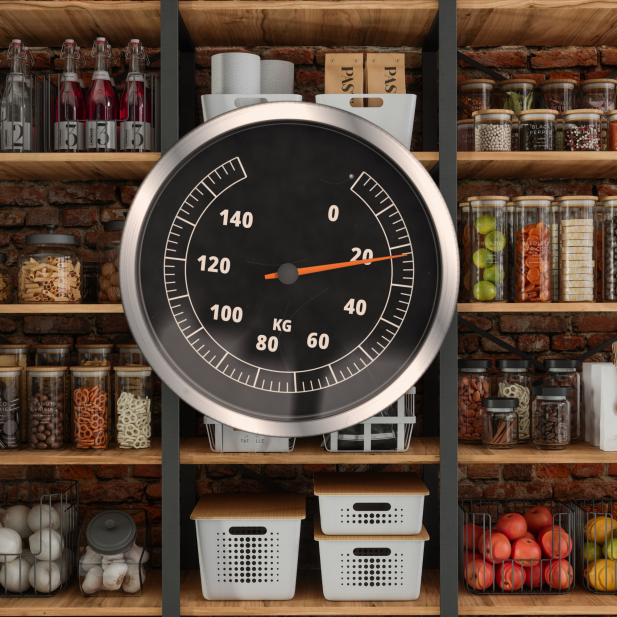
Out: kg 22
